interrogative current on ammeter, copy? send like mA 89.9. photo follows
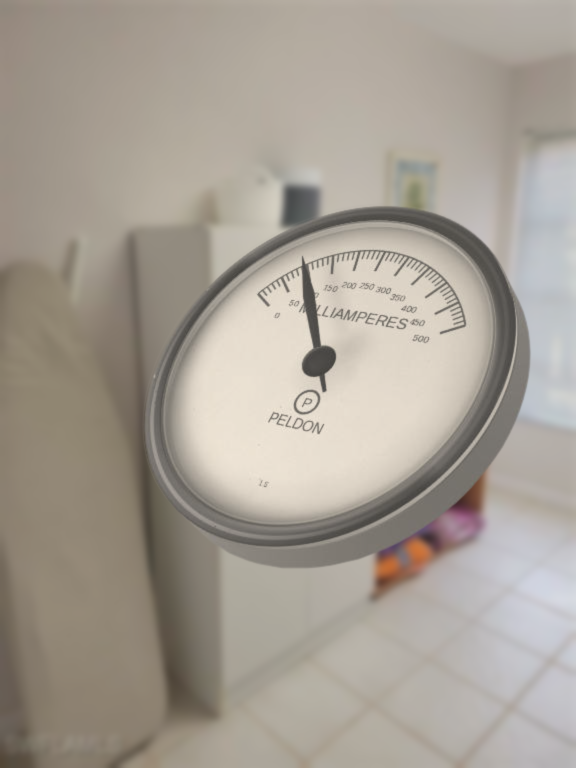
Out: mA 100
